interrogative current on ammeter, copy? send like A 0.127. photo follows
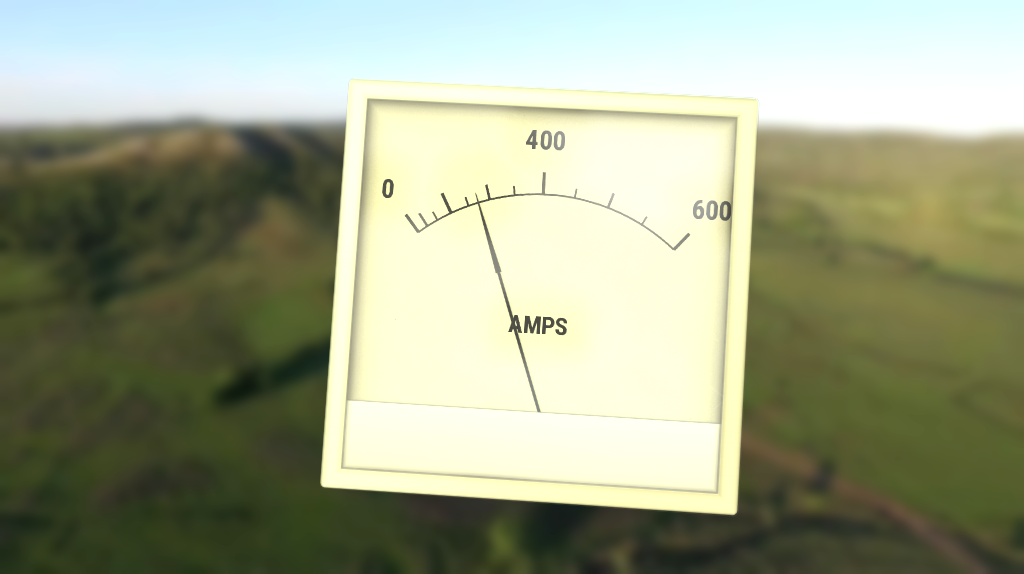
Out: A 275
